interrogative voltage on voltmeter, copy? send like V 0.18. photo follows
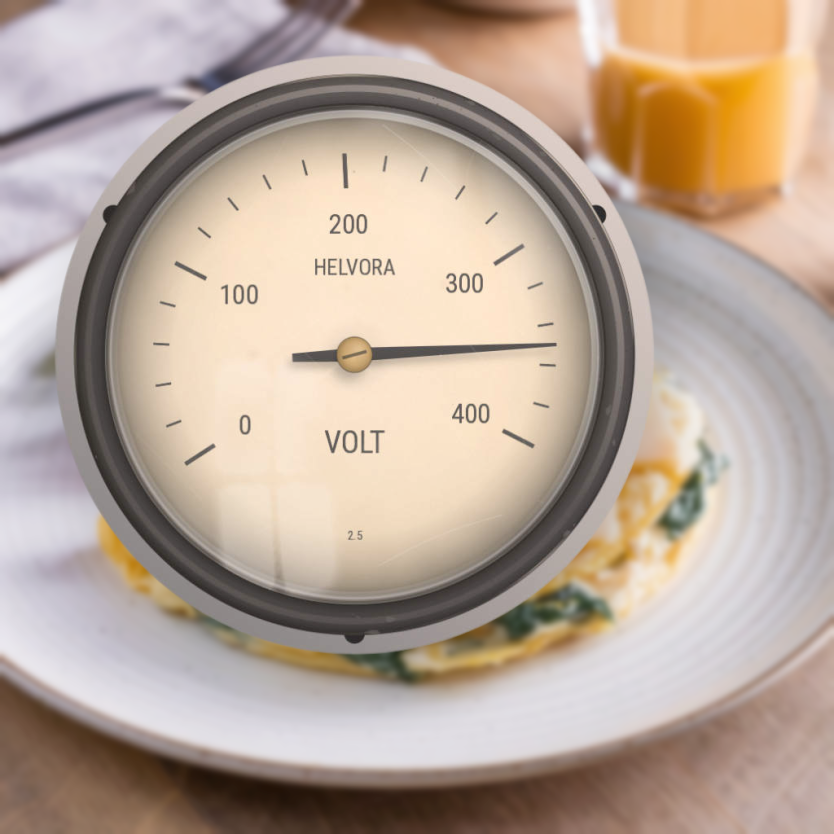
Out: V 350
